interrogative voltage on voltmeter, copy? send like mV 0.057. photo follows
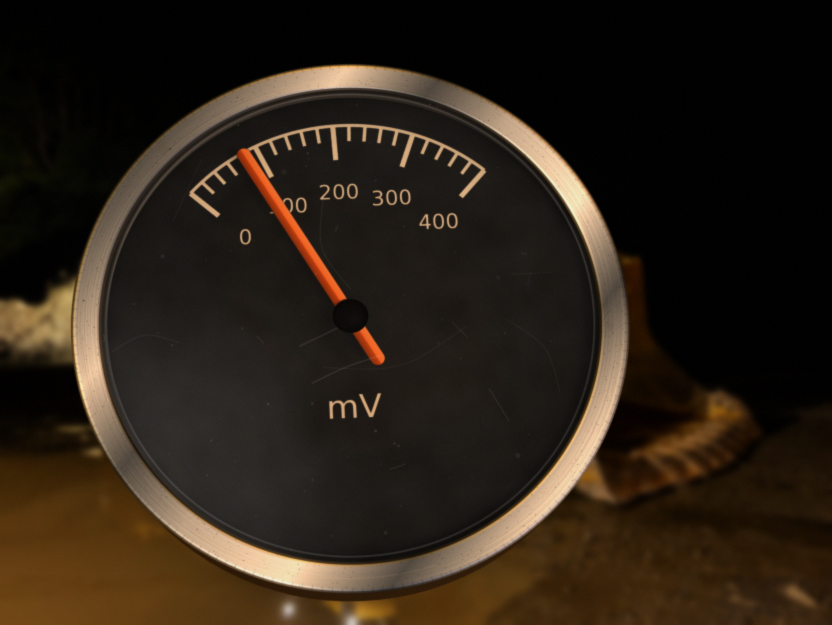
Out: mV 80
